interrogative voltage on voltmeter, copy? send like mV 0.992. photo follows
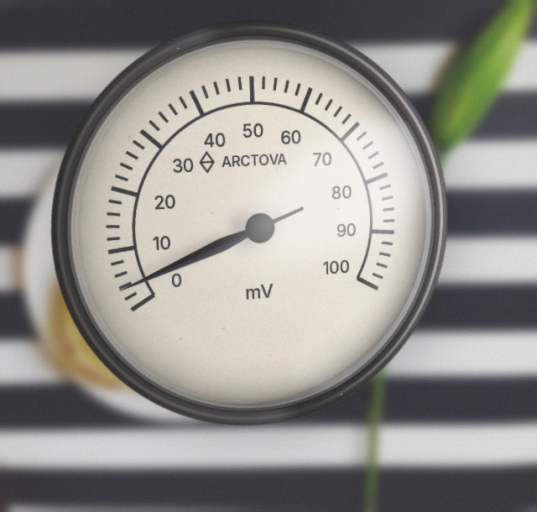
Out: mV 4
